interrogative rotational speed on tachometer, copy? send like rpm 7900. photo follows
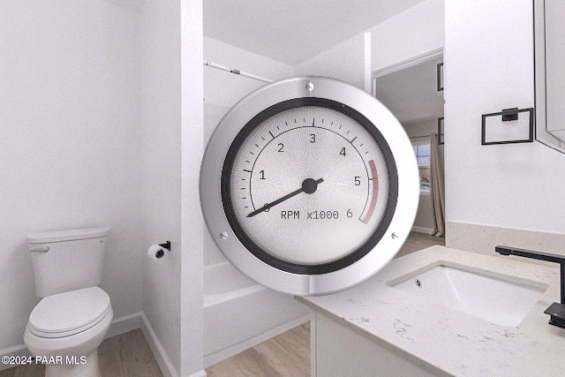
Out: rpm 0
